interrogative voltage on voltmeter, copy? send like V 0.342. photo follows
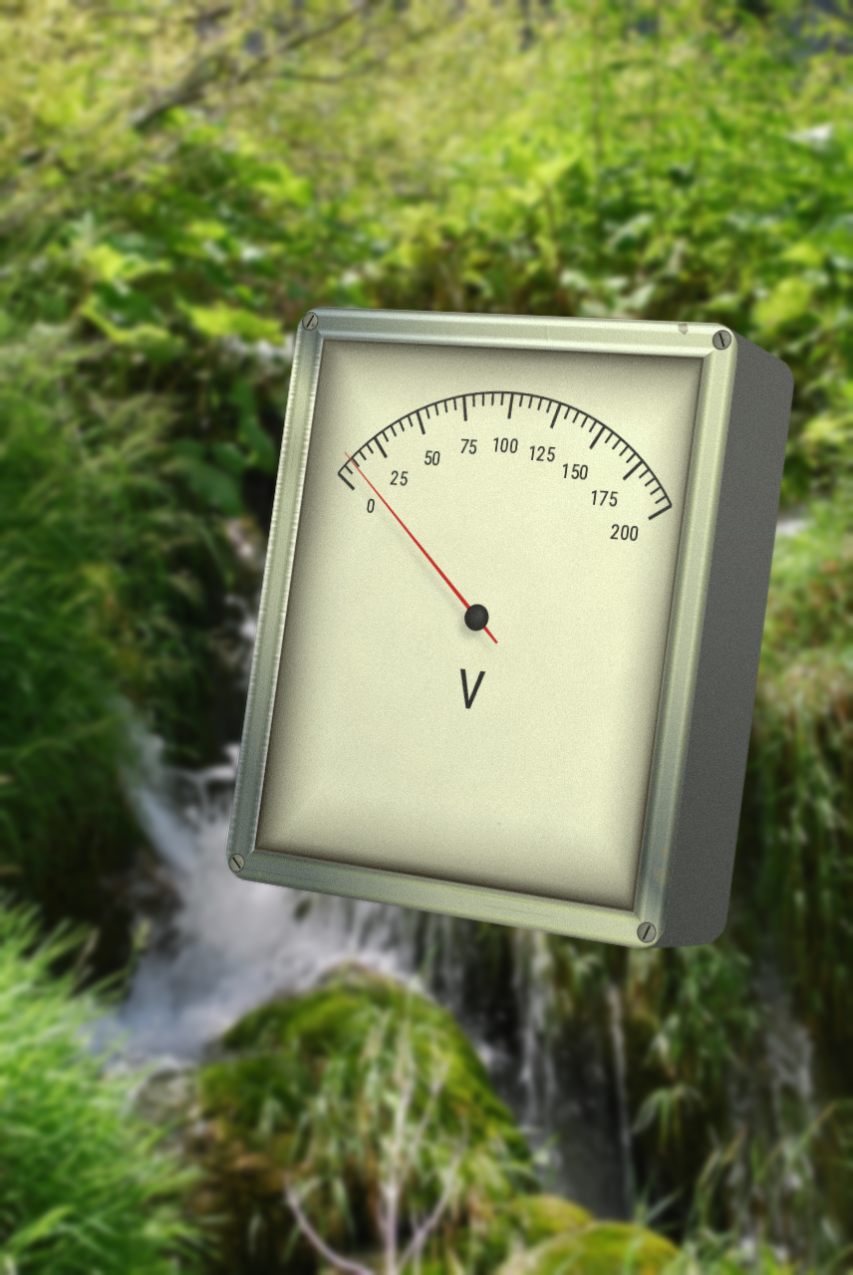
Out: V 10
